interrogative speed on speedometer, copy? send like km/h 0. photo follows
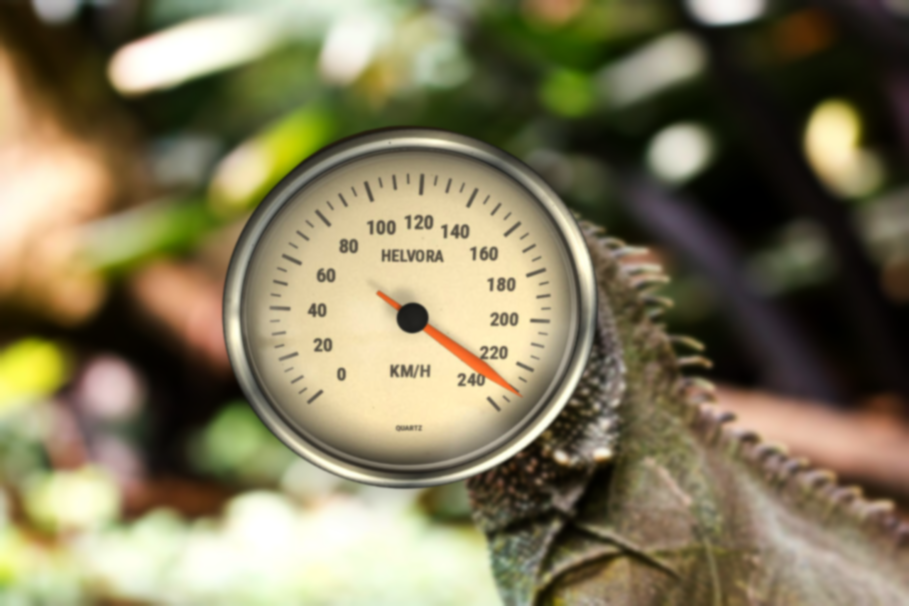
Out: km/h 230
